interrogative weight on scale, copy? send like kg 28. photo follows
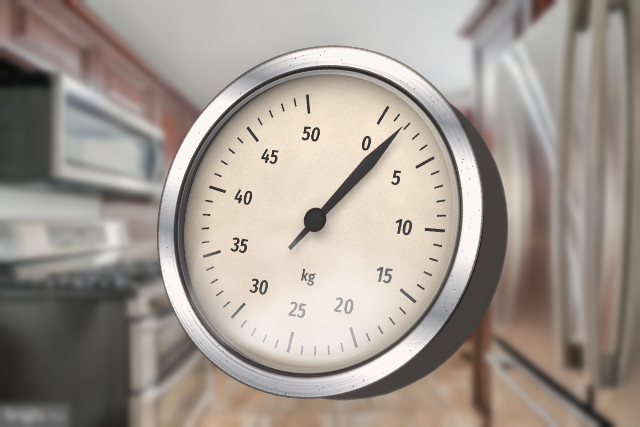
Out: kg 2
